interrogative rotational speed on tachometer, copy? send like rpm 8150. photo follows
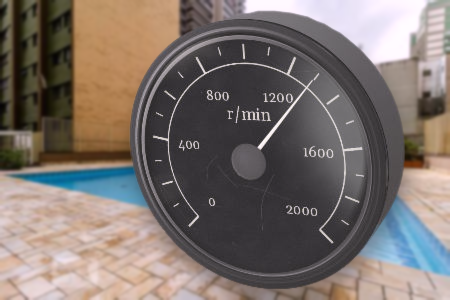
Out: rpm 1300
